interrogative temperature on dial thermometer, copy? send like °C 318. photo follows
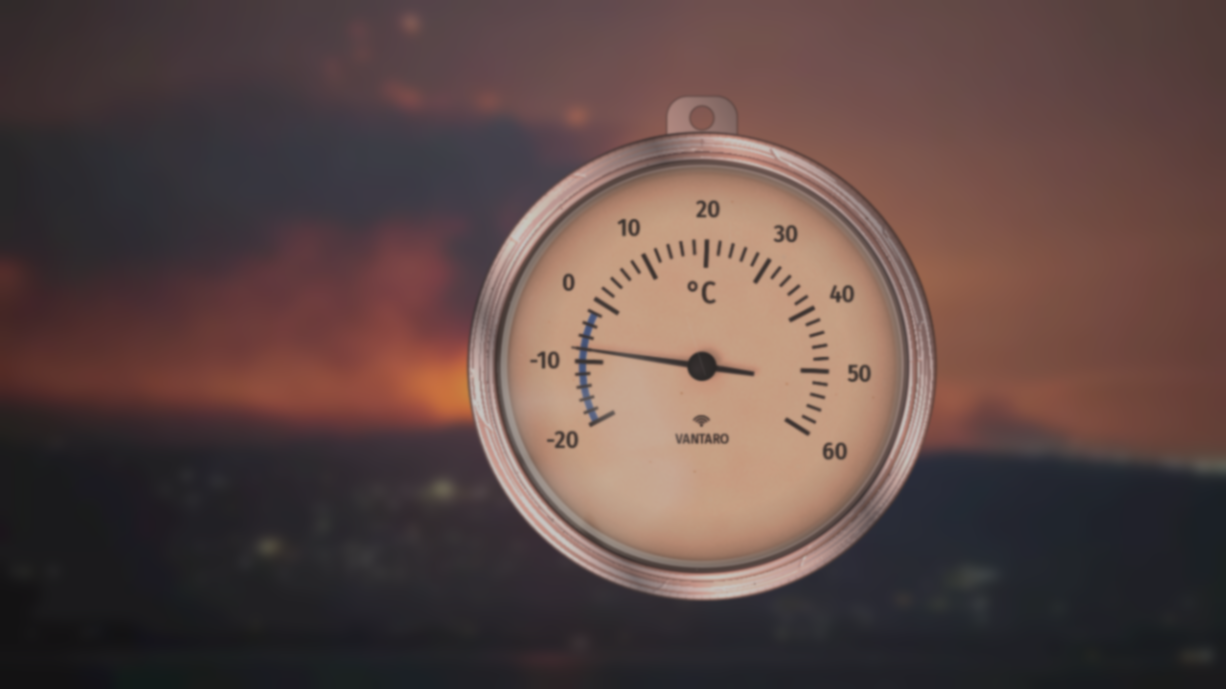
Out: °C -8
